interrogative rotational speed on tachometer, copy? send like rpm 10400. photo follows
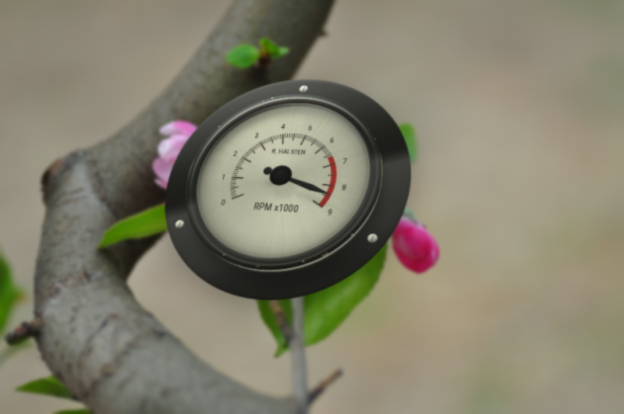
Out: rpm 8500
